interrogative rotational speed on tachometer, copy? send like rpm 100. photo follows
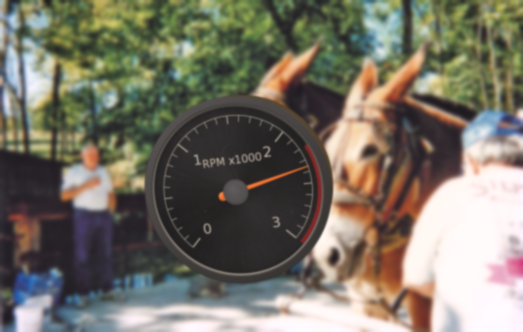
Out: rpm 2350
